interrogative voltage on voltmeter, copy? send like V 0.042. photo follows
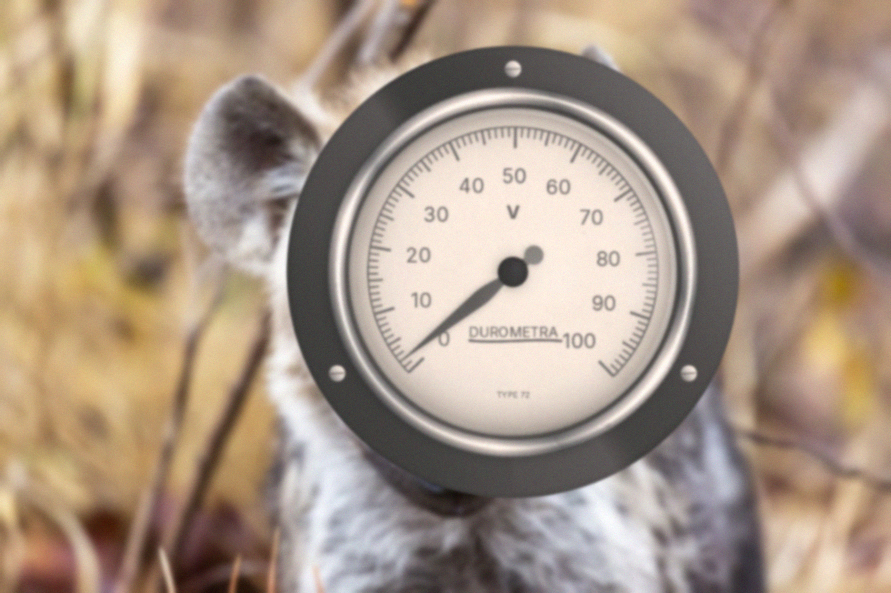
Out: V 2
